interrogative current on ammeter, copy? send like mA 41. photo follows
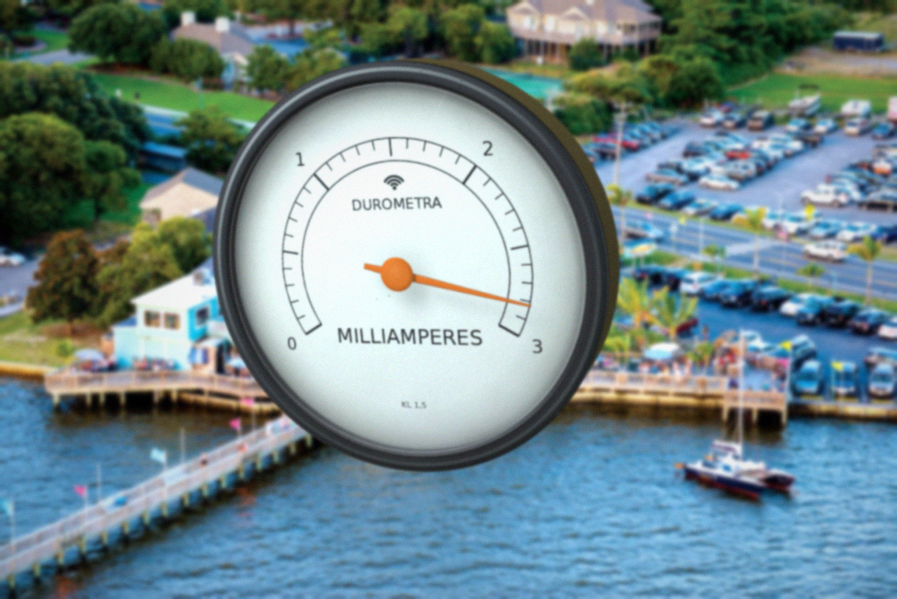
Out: mA 2.8
